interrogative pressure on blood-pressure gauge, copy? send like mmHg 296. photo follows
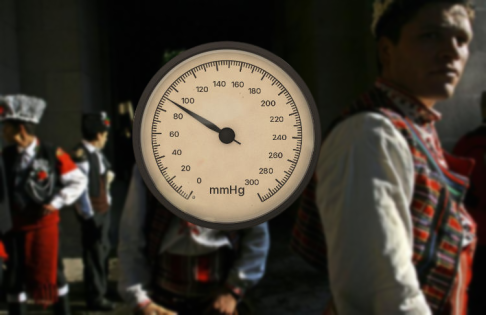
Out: mmHg 90
